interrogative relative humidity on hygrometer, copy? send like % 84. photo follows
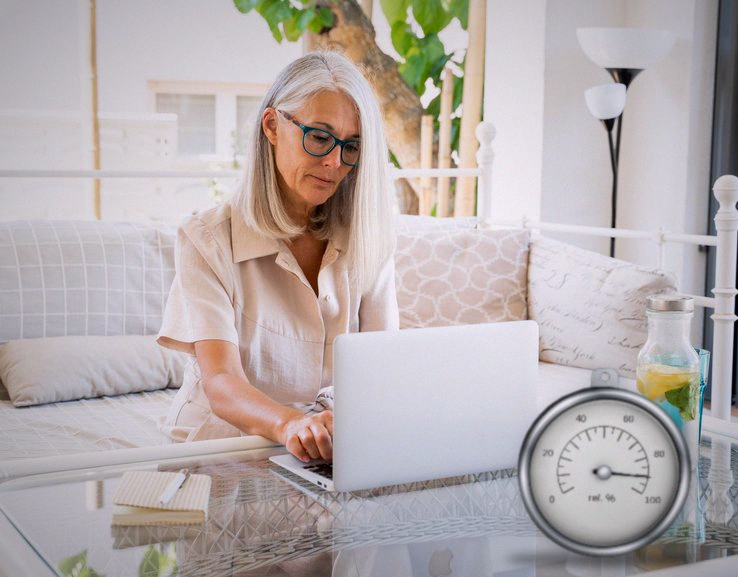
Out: % 90
